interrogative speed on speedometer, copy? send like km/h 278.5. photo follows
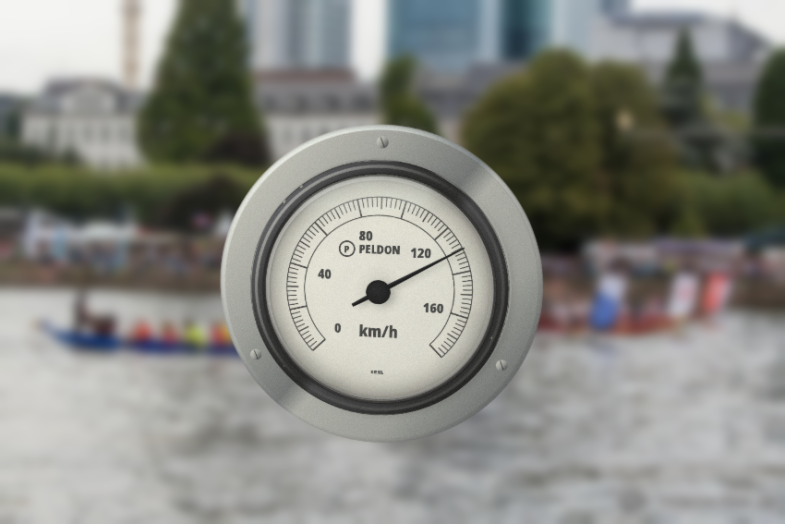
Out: km/h 130
